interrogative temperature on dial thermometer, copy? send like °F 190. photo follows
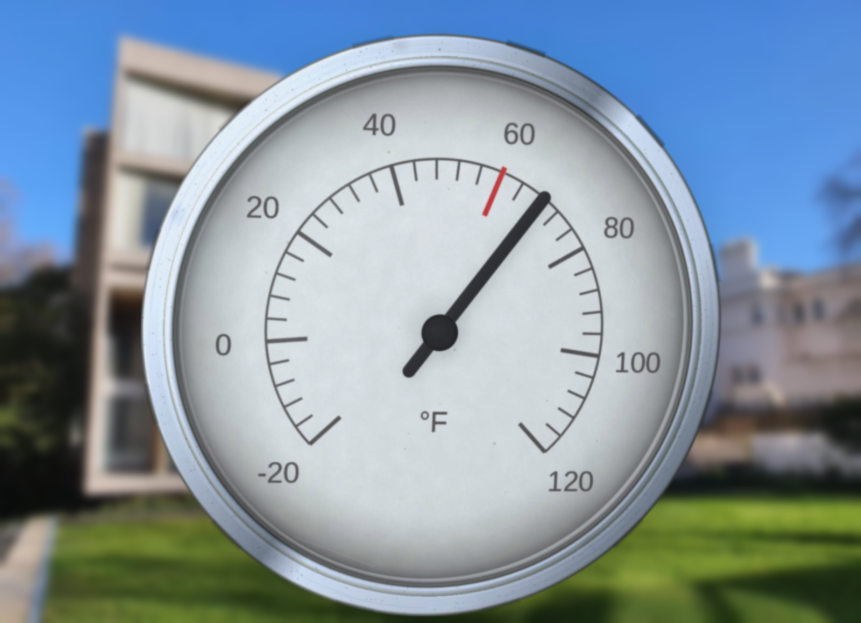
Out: °F 68
